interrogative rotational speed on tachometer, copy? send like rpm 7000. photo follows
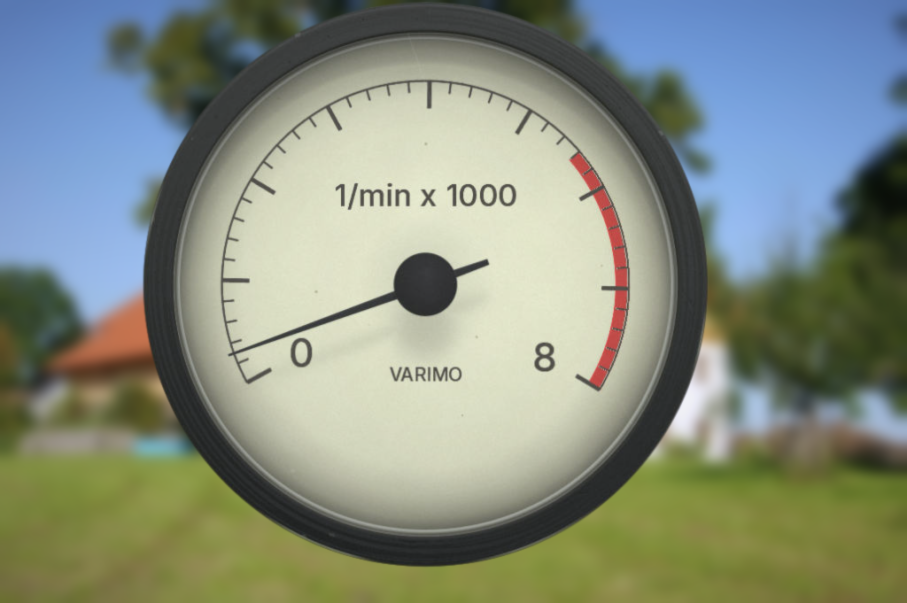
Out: rpm 300
